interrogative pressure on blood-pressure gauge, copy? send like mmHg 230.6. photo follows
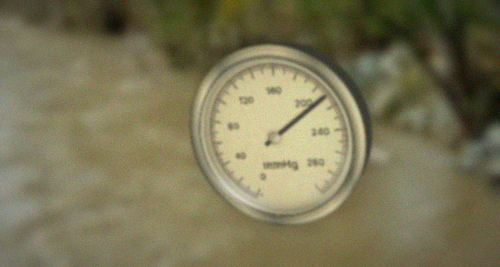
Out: mmHg 210
